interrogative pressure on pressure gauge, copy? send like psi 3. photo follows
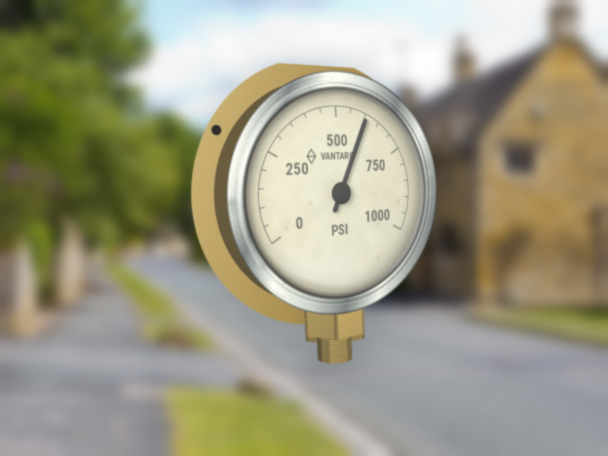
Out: psi 600
